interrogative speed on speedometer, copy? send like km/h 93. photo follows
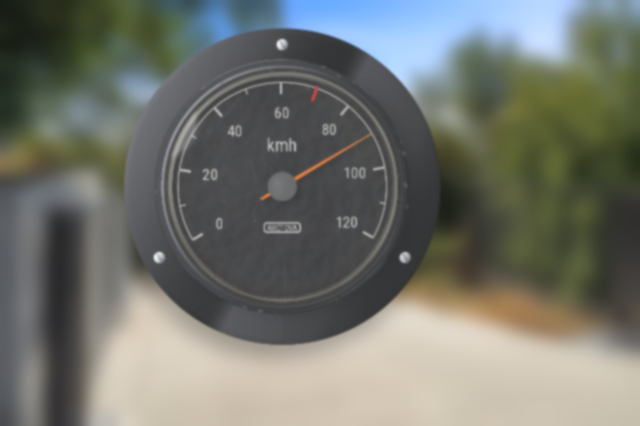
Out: km/h 90
